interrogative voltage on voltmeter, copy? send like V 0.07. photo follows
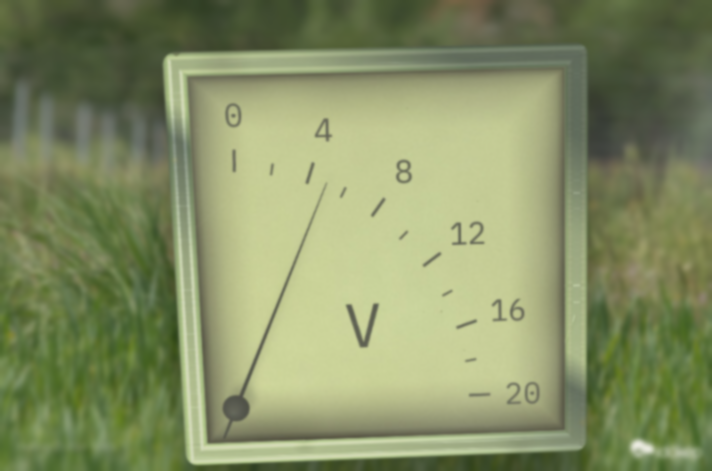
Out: V 5
